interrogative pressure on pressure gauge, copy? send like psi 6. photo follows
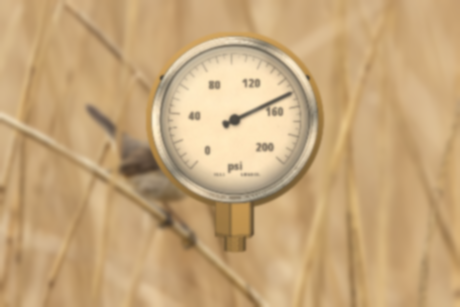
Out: psi 150
